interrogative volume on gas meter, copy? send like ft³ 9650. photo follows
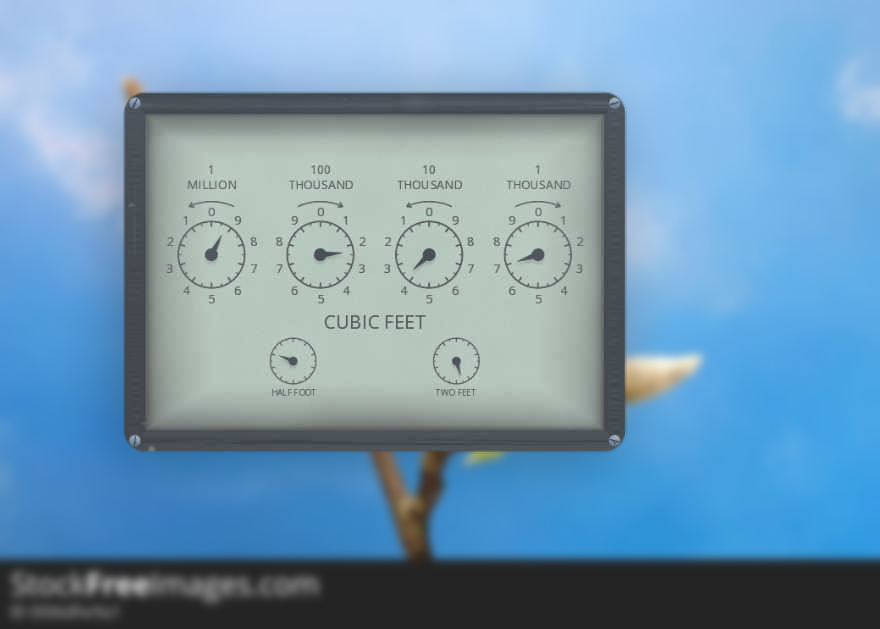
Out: ft³ 923700
